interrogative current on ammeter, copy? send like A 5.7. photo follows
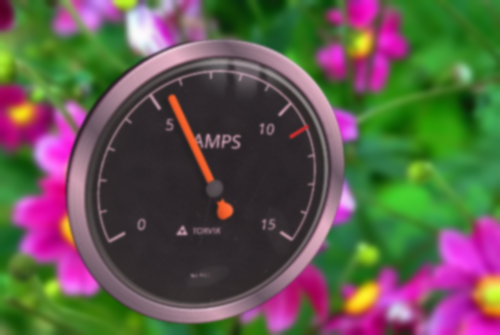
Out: A 5.5
